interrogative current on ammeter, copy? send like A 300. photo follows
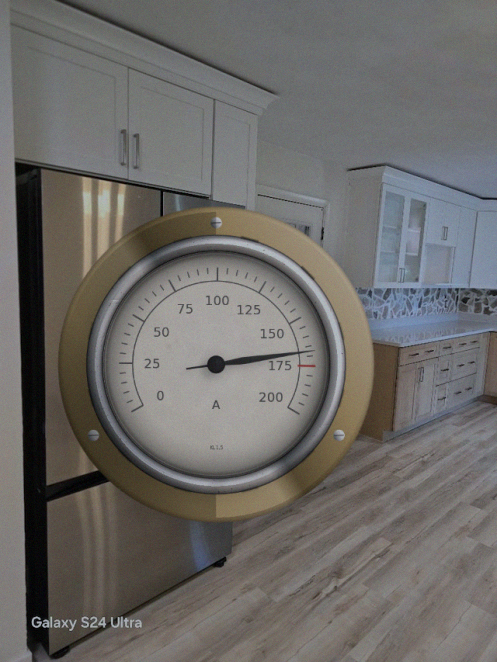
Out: A 167.5
